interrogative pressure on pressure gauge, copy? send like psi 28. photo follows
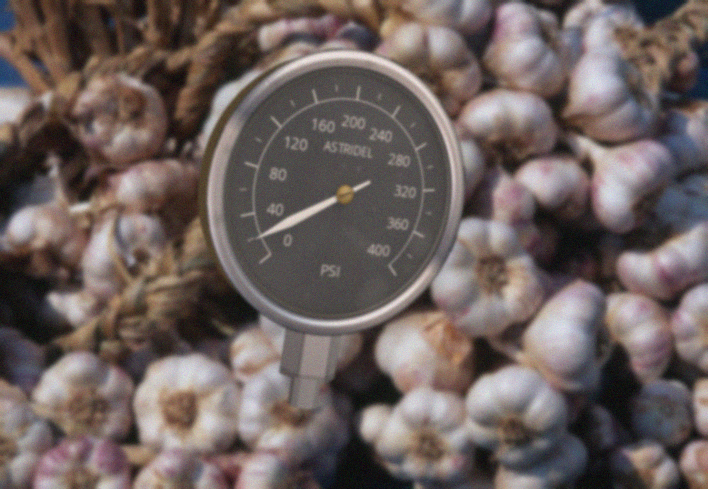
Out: psi 20
